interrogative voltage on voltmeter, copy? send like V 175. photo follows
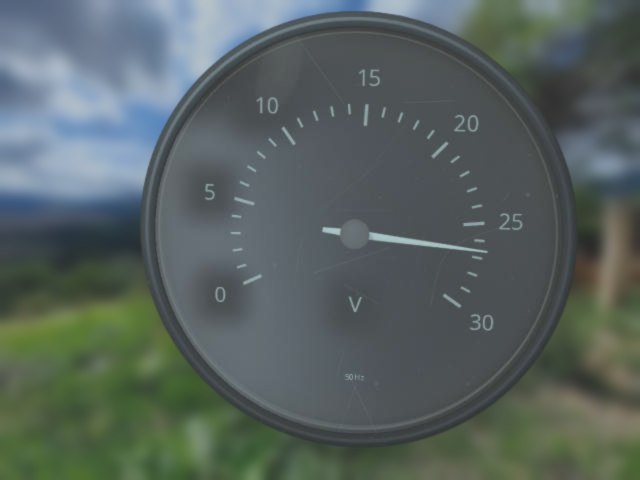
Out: V 26.5
